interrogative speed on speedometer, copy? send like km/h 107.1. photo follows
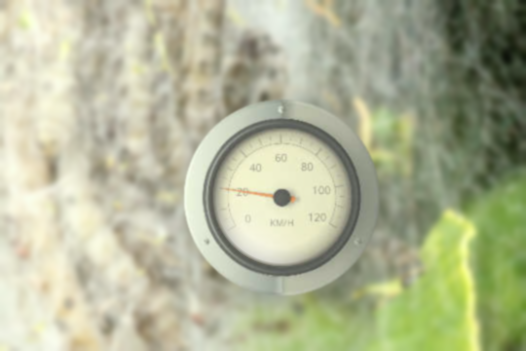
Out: km/h 20
